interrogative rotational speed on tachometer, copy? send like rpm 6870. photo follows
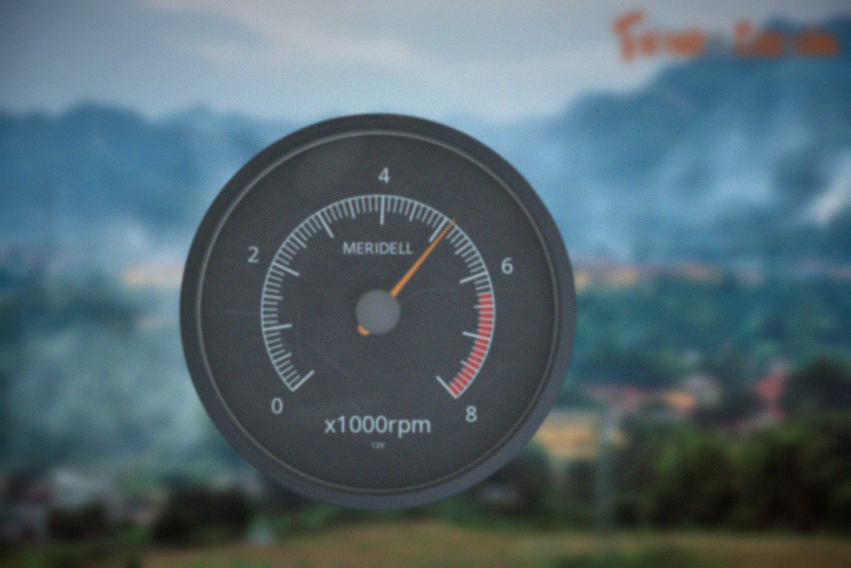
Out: rpm 5100
